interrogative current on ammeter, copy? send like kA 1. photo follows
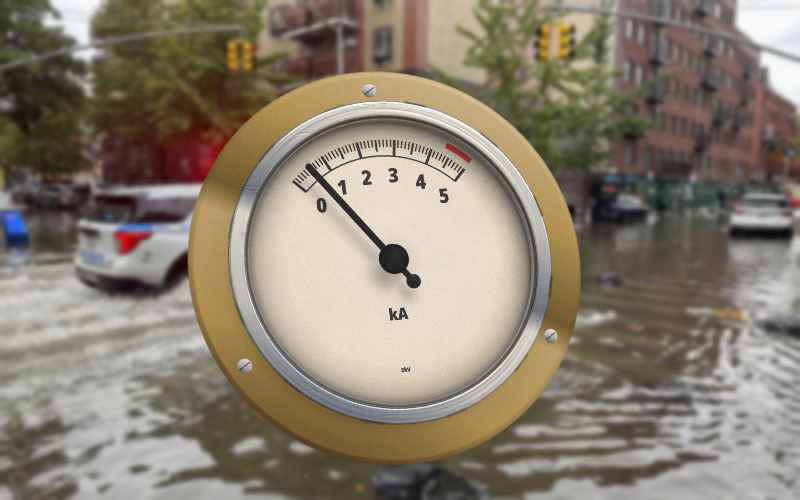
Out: kA 0.5
